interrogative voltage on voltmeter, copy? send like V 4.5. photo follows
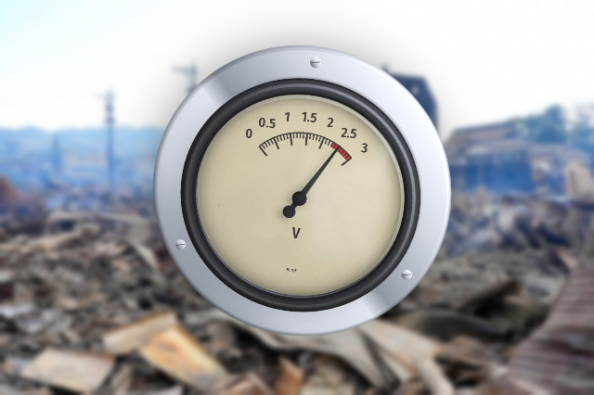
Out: V 2.5
